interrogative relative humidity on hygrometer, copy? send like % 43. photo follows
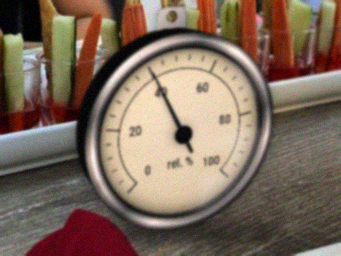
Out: % 40
